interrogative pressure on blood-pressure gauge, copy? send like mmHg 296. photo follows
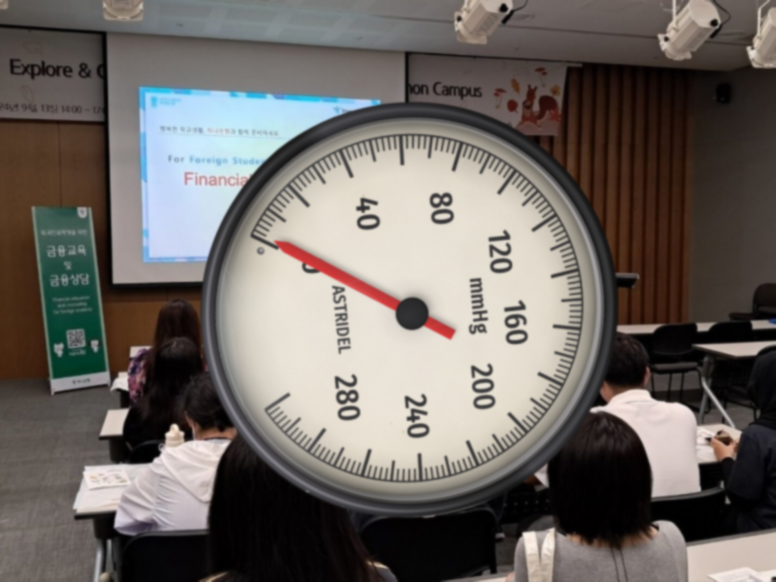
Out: mmHg 2
